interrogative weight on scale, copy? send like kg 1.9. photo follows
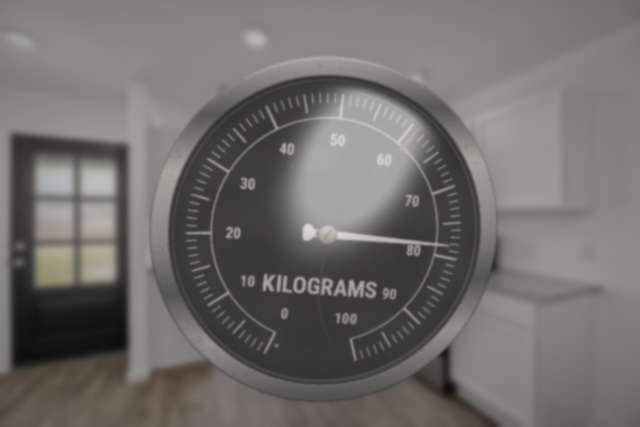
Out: kg 78
